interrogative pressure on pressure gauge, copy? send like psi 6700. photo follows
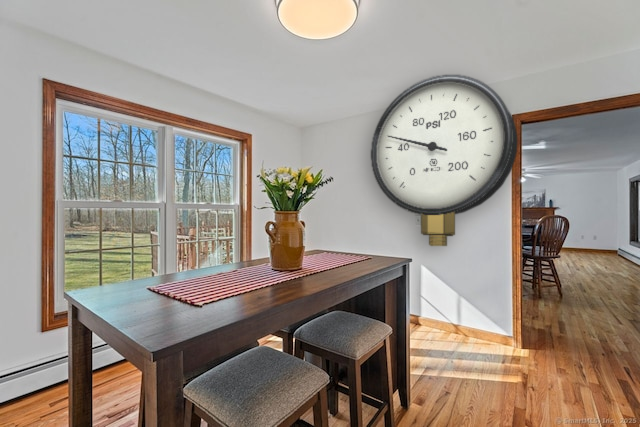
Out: psi 50
